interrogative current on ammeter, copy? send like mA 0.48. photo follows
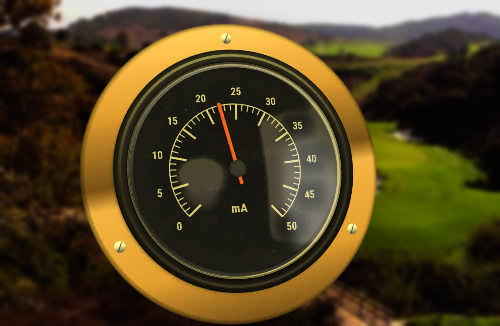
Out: mA 22
